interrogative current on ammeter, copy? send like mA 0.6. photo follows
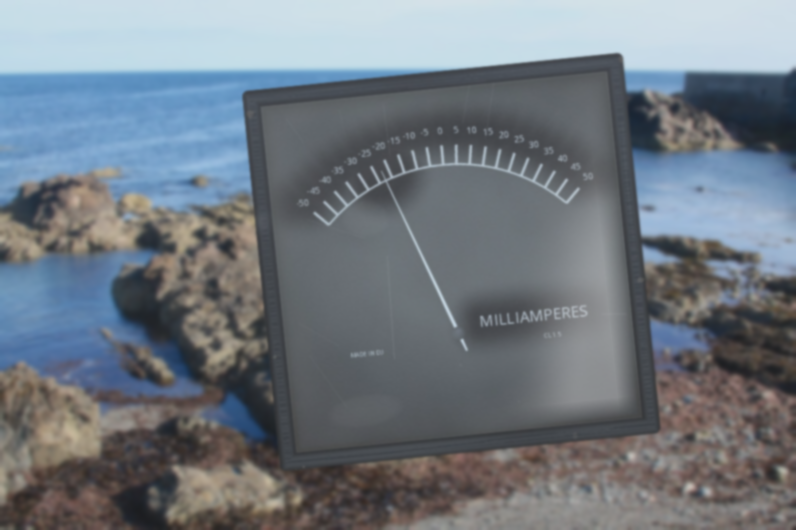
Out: mA -22.5
